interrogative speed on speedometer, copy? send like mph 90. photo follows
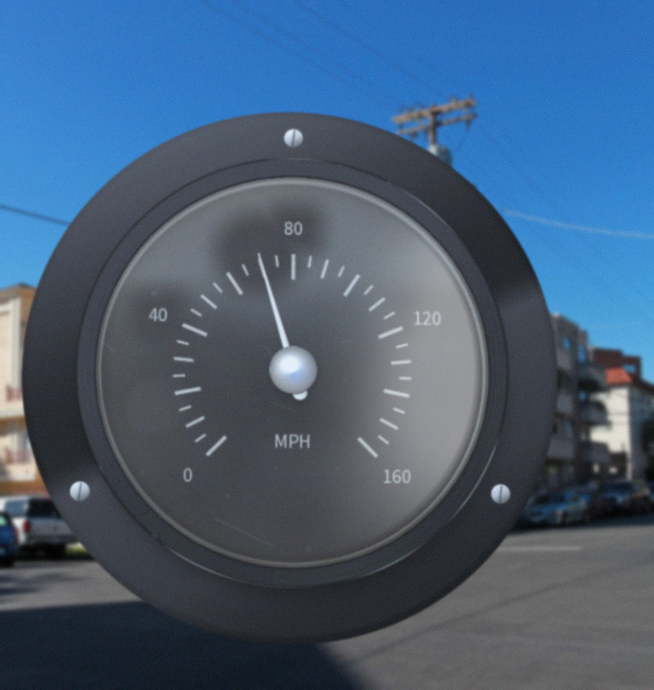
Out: mph 70
